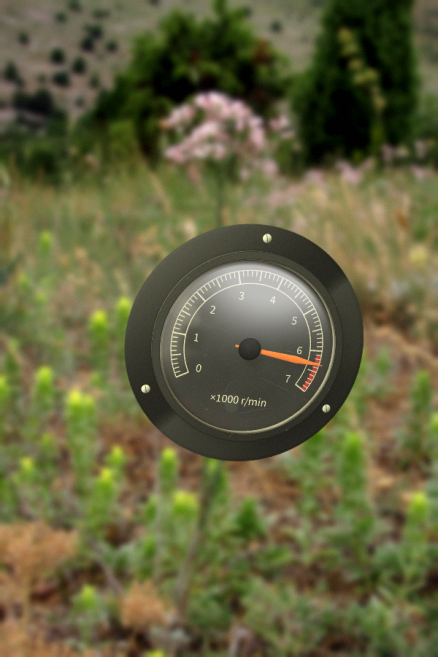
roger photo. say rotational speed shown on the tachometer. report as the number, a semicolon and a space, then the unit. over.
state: 6300; rpm
